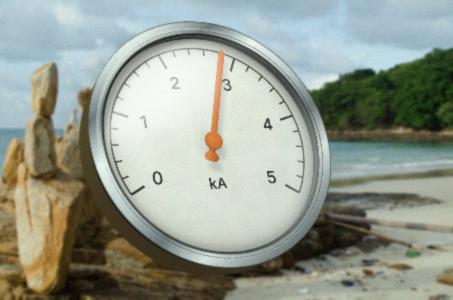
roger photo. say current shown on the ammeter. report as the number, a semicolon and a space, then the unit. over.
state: 2.8; kA
